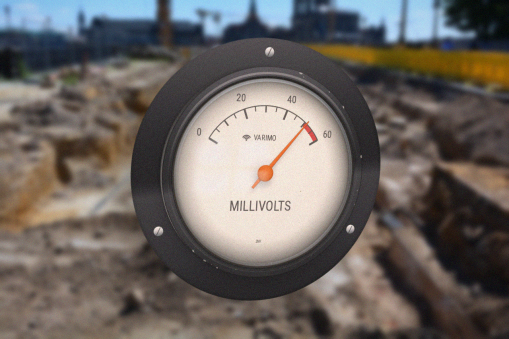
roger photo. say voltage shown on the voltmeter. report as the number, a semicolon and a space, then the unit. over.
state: 50; mV
